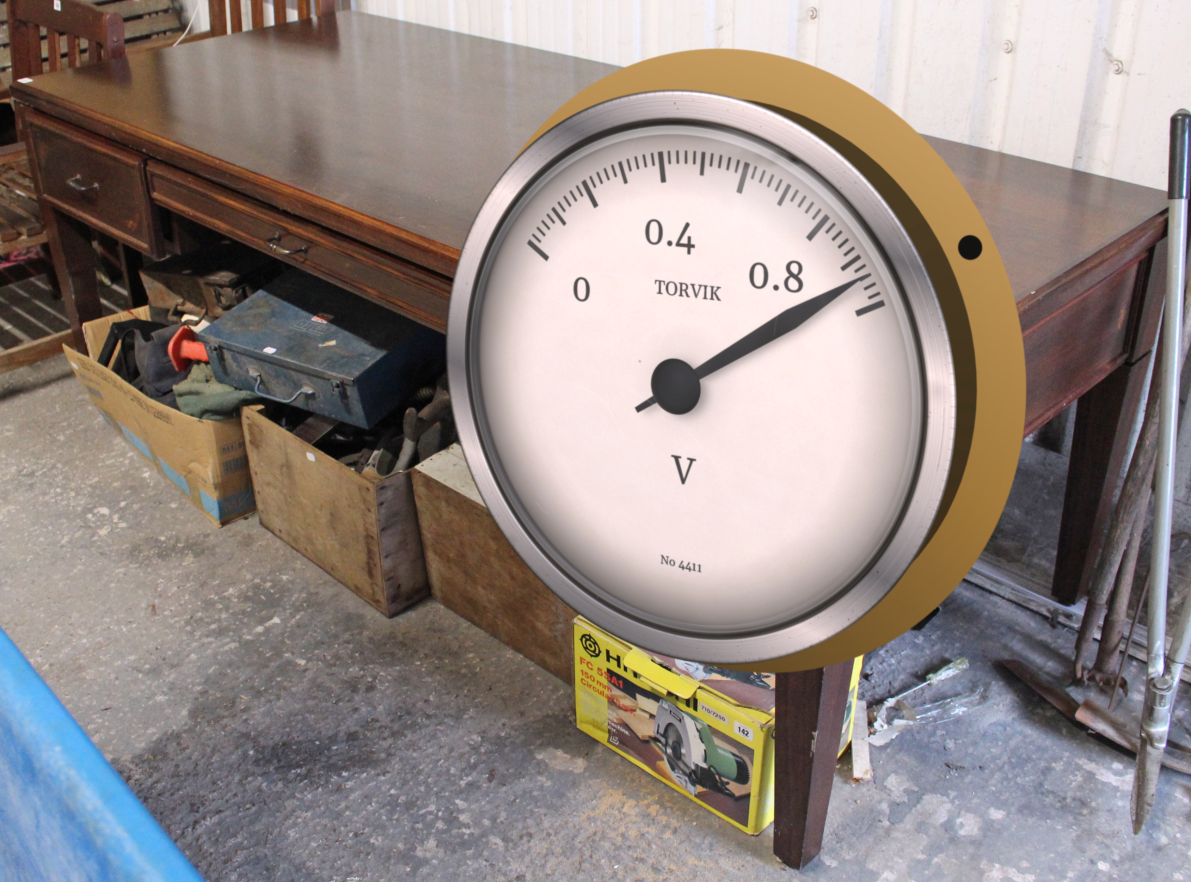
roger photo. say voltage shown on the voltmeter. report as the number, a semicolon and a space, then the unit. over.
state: 0.94; V
